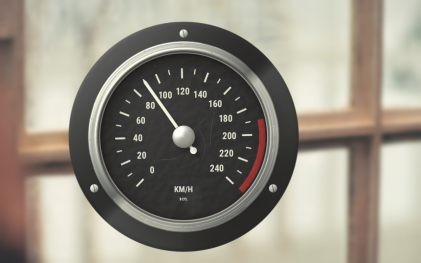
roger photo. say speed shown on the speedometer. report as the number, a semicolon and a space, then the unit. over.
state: 90; km/h
